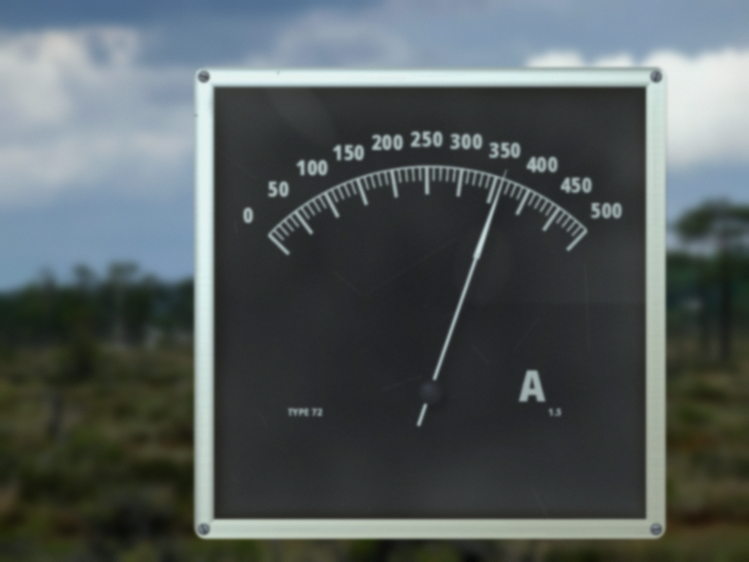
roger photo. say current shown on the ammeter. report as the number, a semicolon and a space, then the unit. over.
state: 360; A
